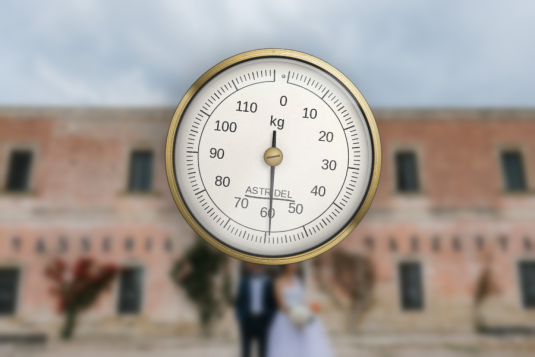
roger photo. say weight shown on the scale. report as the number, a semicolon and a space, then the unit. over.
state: 59; kg
